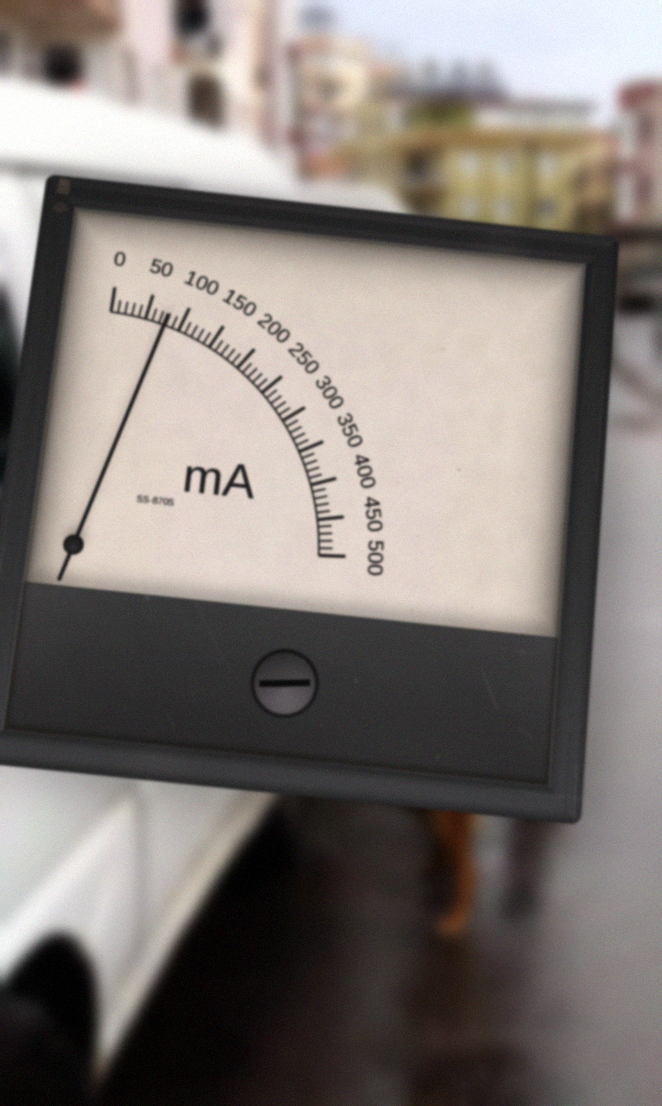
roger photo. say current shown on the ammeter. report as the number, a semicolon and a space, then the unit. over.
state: 80; mA
